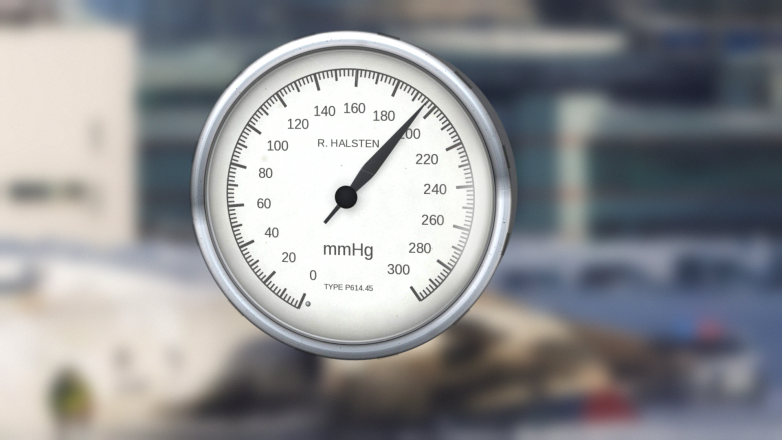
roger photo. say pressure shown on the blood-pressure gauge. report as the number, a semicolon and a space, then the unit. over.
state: 196; mmHg
